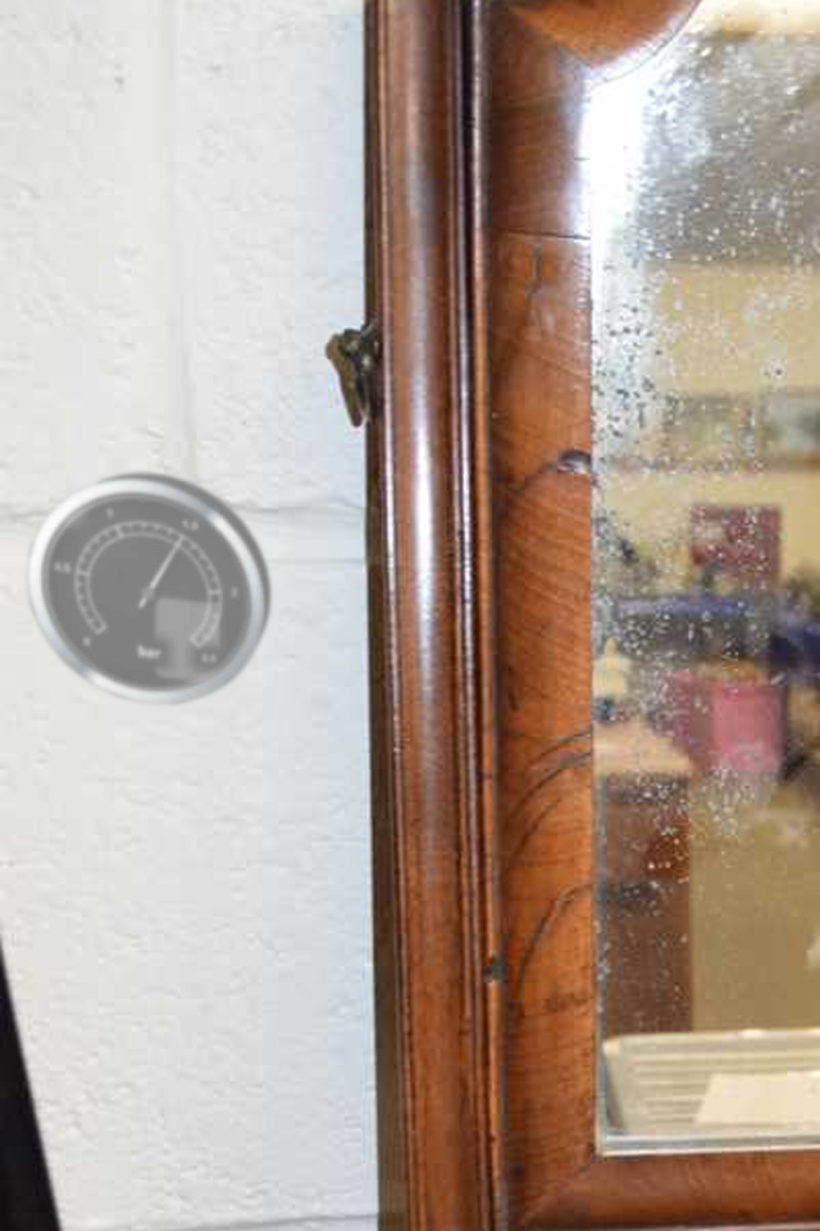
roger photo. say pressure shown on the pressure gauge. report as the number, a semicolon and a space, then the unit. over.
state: 1.5; bar
